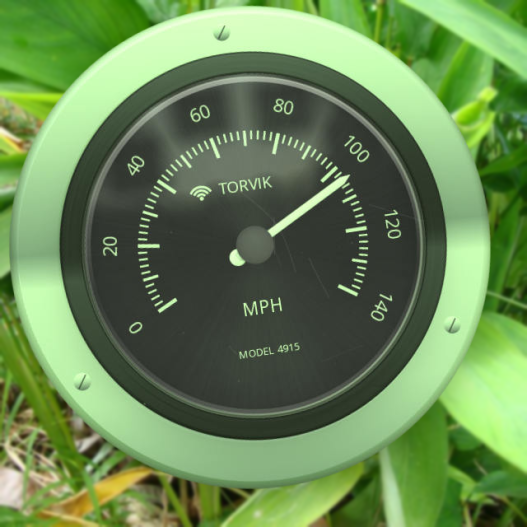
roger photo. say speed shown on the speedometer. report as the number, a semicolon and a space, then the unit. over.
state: 104; mph
